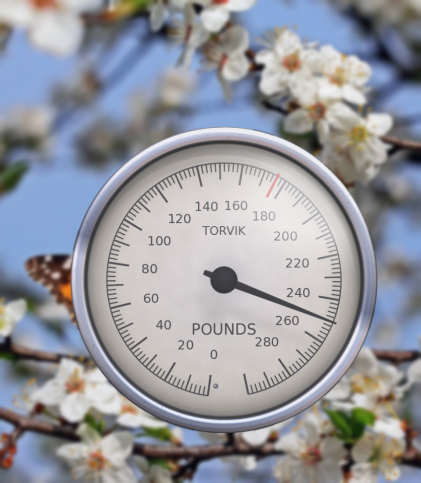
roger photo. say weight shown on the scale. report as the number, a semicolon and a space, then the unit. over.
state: 250; lb
